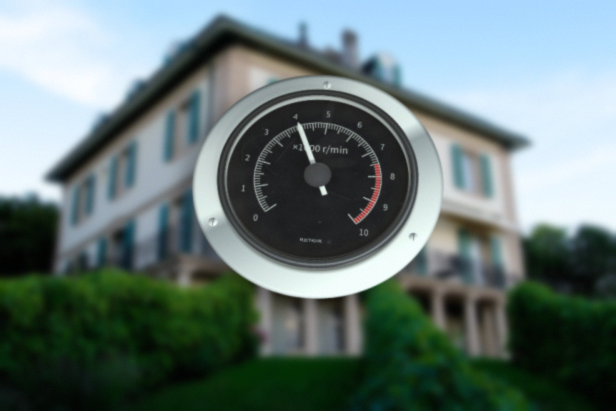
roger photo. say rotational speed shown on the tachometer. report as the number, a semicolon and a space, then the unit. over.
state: 4000; rpm
